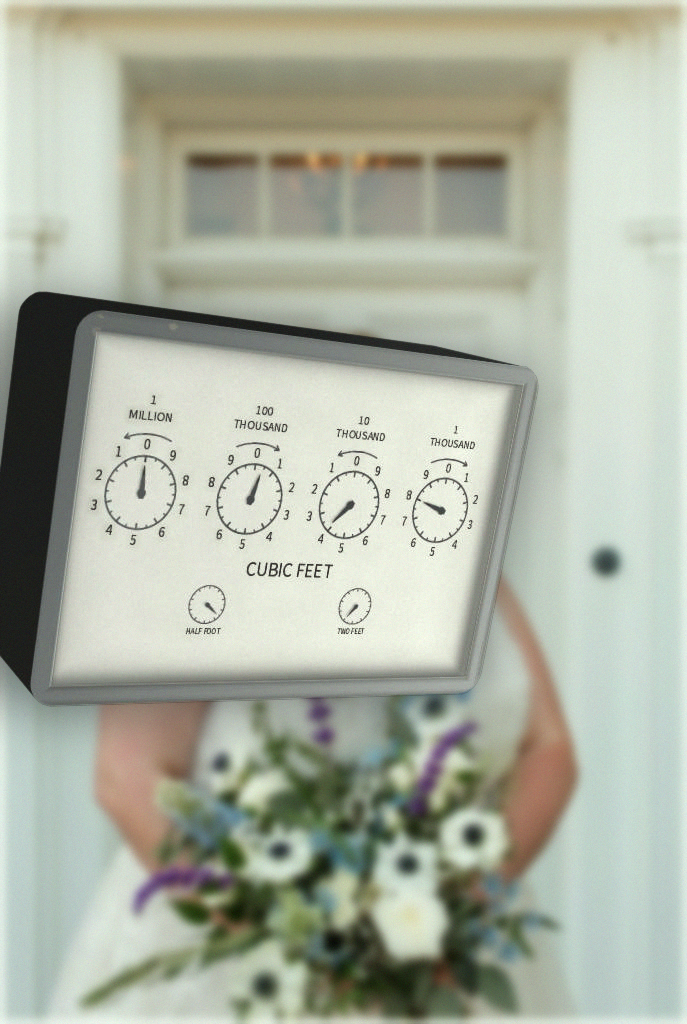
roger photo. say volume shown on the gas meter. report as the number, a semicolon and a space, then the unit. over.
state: 3800; ft³
